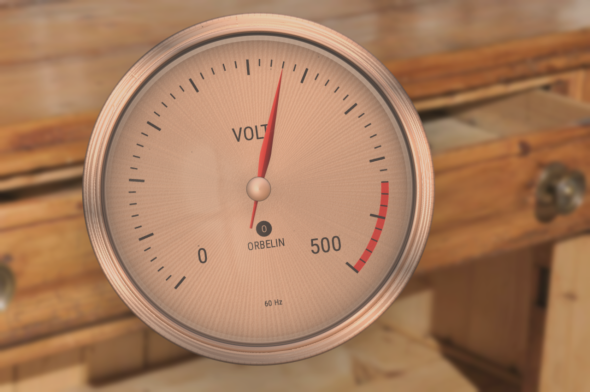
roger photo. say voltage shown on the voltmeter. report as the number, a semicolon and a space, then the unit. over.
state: 280; V
